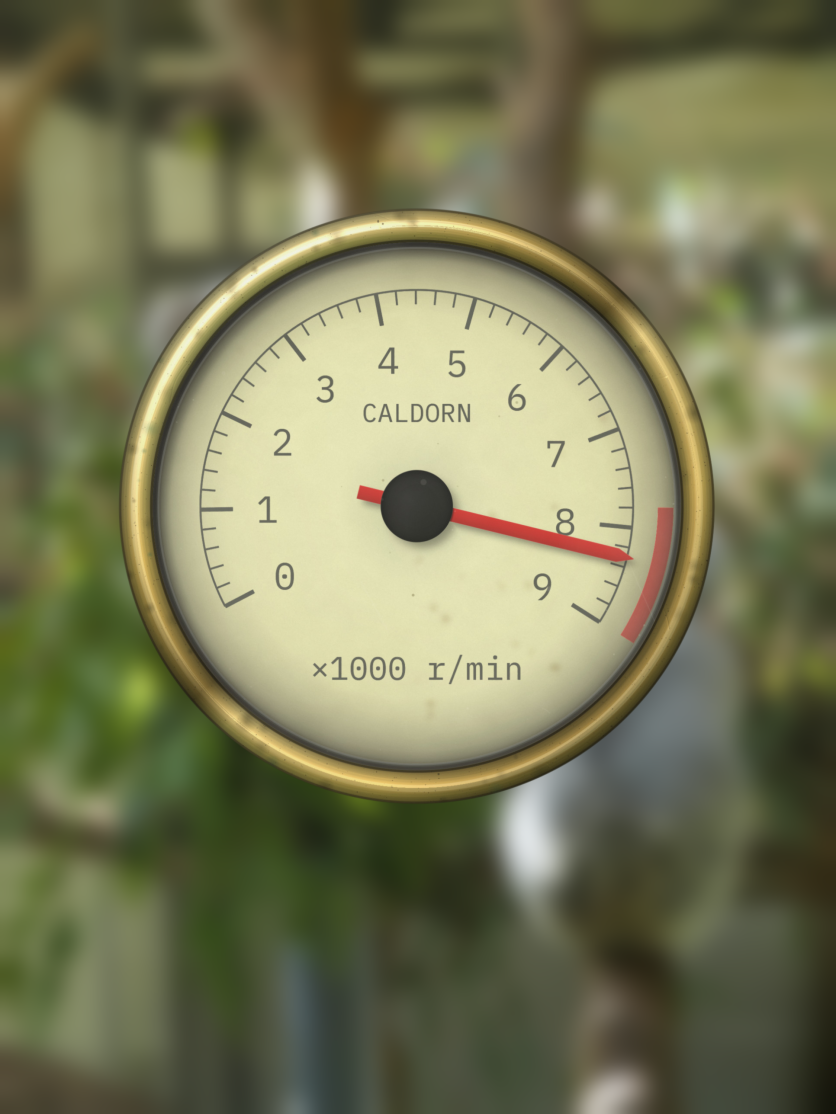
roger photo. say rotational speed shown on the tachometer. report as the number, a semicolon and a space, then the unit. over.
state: 8300; rpm
